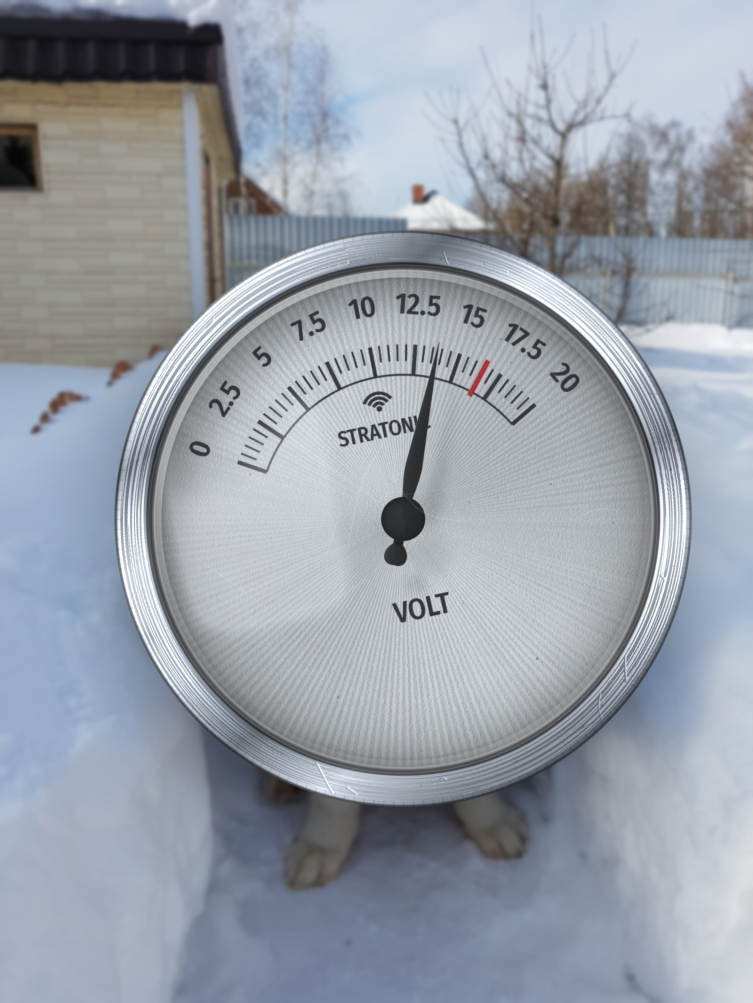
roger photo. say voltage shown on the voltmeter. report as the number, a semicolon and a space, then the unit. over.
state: 13.75; V
